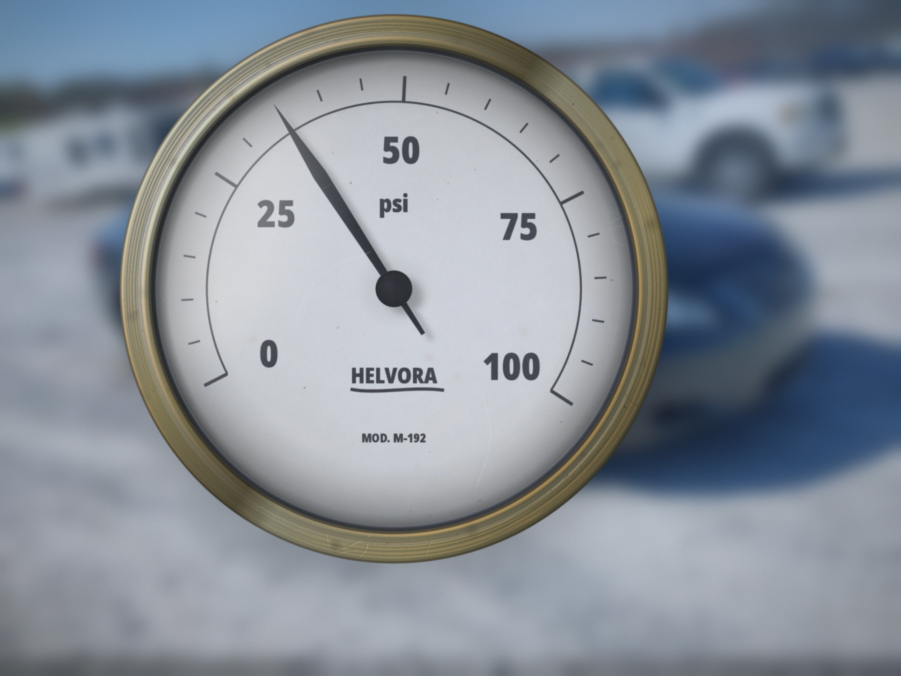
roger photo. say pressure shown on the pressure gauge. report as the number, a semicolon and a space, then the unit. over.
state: 35; psi
